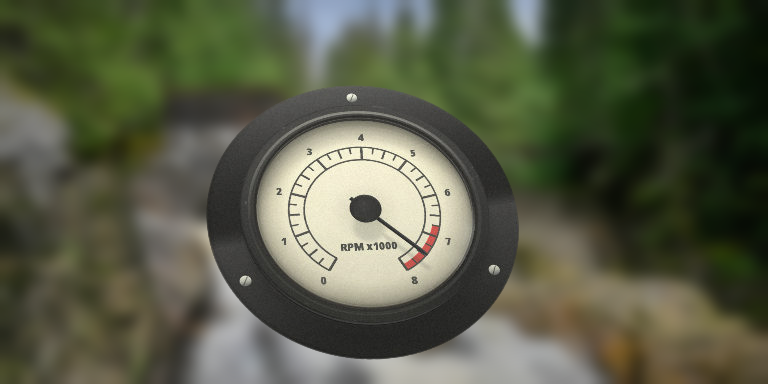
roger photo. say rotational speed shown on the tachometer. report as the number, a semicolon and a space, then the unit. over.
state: 7500; rpm
